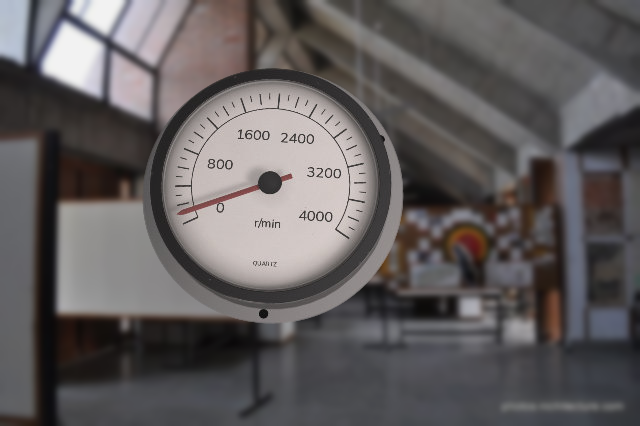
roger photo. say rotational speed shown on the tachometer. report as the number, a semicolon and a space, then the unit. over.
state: 100; rpm
